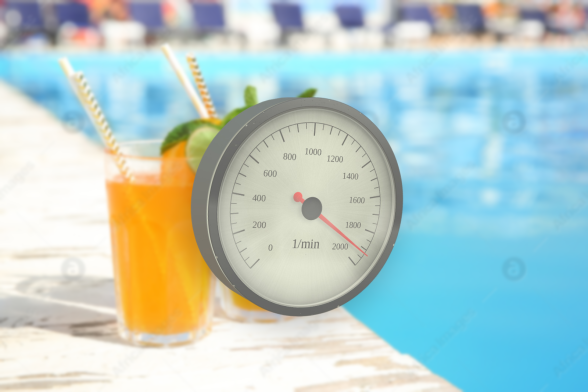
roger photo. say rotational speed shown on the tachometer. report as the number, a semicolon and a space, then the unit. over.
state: 1925; rpm
